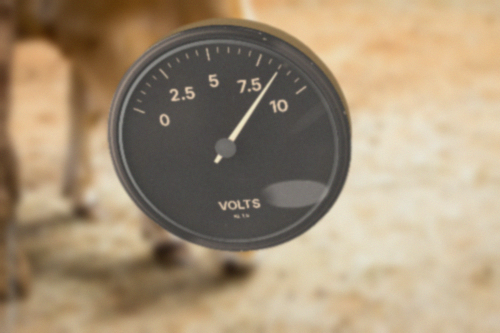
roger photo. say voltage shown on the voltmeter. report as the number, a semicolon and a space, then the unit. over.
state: 8.5; V
